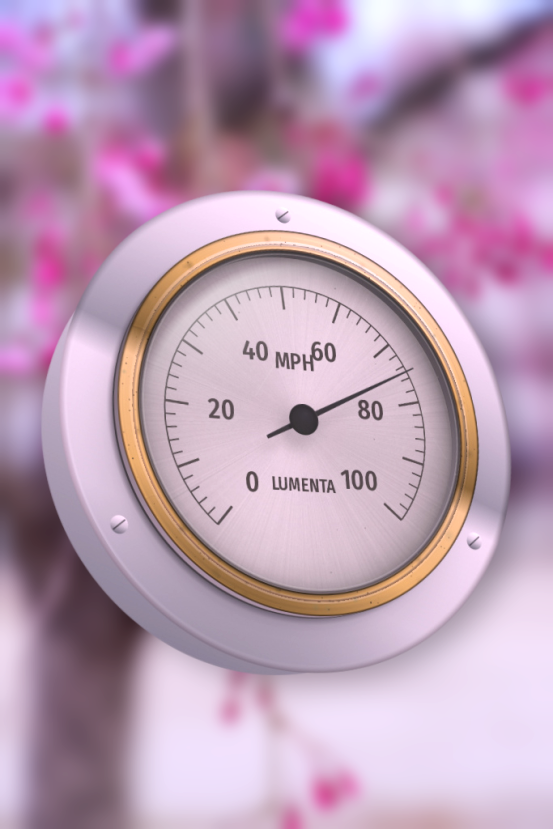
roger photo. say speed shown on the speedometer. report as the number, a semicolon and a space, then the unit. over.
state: 75; mph
